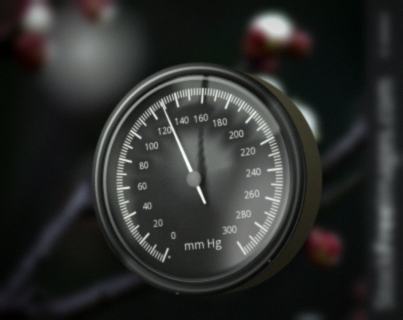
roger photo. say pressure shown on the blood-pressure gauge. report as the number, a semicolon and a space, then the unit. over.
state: 130; mmHg
